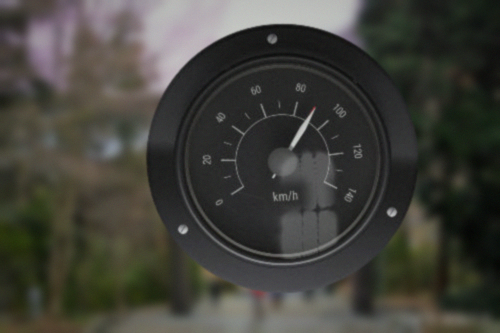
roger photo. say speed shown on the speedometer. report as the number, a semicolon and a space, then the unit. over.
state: 90; km/h
